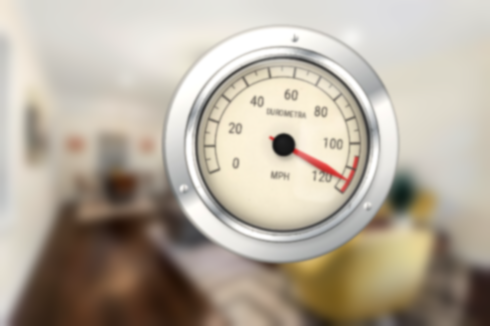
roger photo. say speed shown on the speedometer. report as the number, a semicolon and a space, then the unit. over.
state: 115; mph
